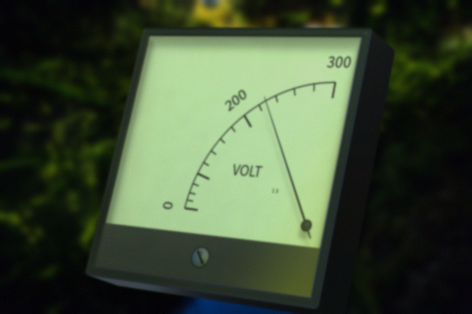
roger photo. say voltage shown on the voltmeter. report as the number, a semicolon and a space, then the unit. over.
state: 230; V
